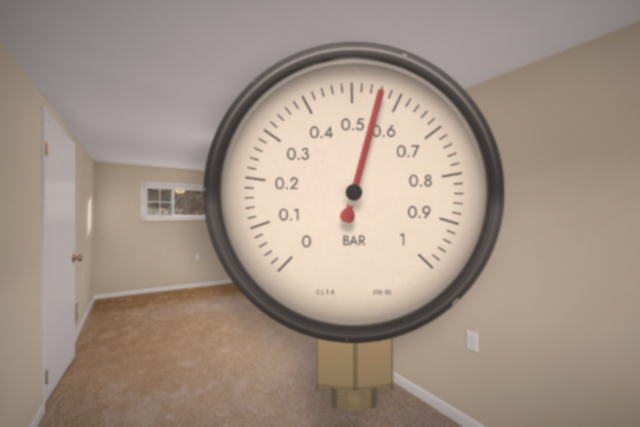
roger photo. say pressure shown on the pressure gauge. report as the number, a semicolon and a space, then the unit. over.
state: 0.56; bar
